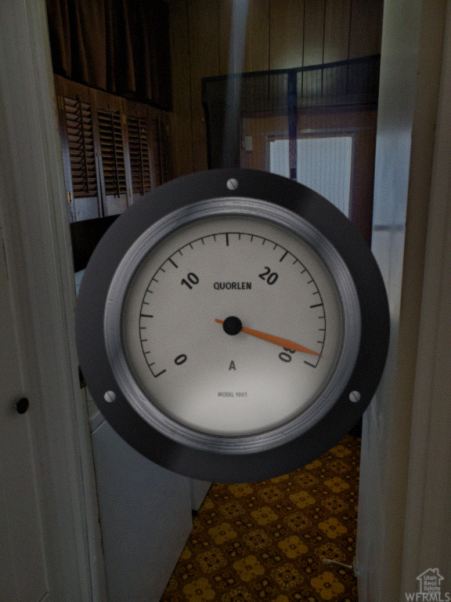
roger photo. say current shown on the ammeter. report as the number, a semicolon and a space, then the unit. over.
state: 29; A
